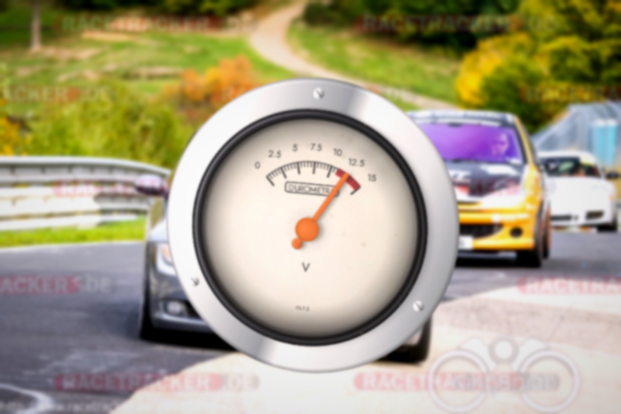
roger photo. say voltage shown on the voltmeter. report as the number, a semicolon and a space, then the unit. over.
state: 12.5; V
